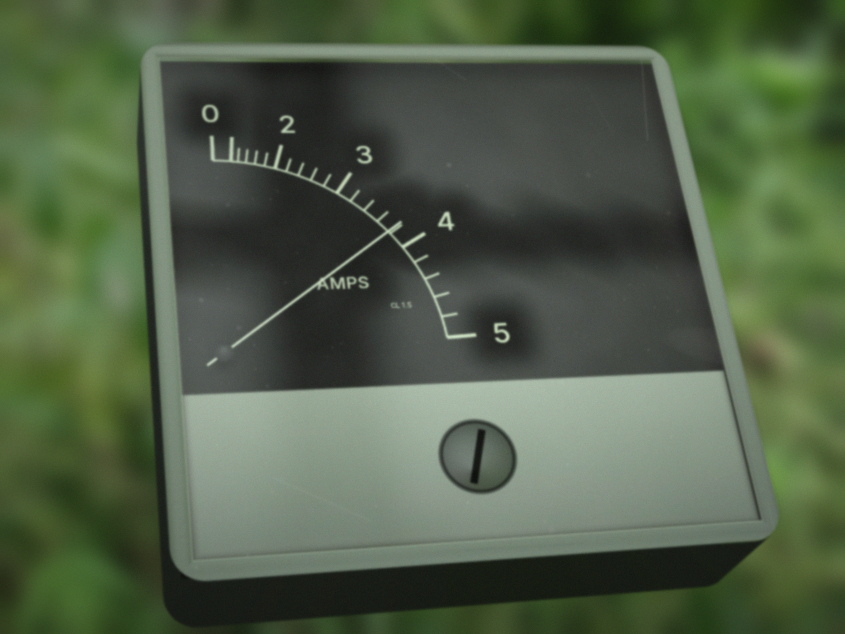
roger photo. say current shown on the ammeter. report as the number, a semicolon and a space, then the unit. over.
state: 3.8; A
